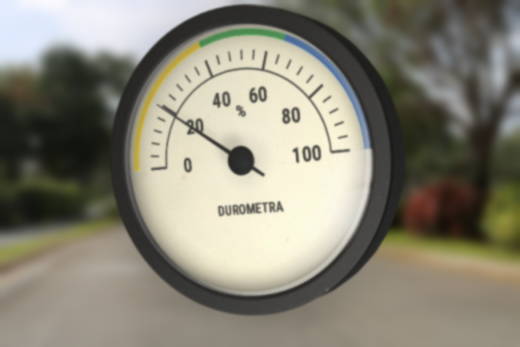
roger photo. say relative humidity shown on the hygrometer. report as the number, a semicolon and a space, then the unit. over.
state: 20; %
